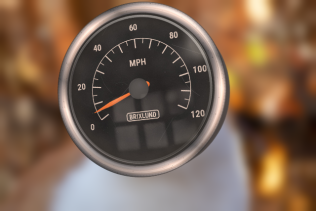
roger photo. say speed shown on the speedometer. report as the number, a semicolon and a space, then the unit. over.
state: 5; mph
